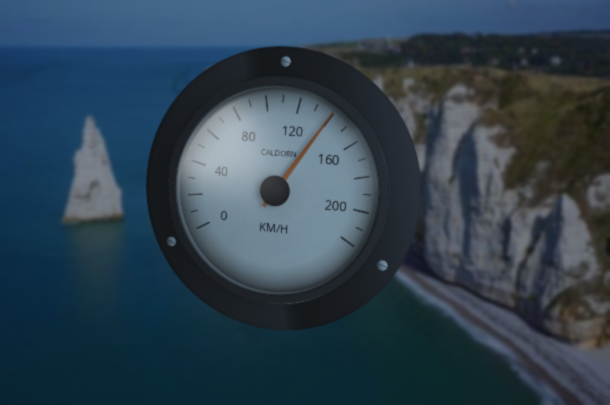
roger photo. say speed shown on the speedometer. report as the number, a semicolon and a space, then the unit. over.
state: 140; km/h
